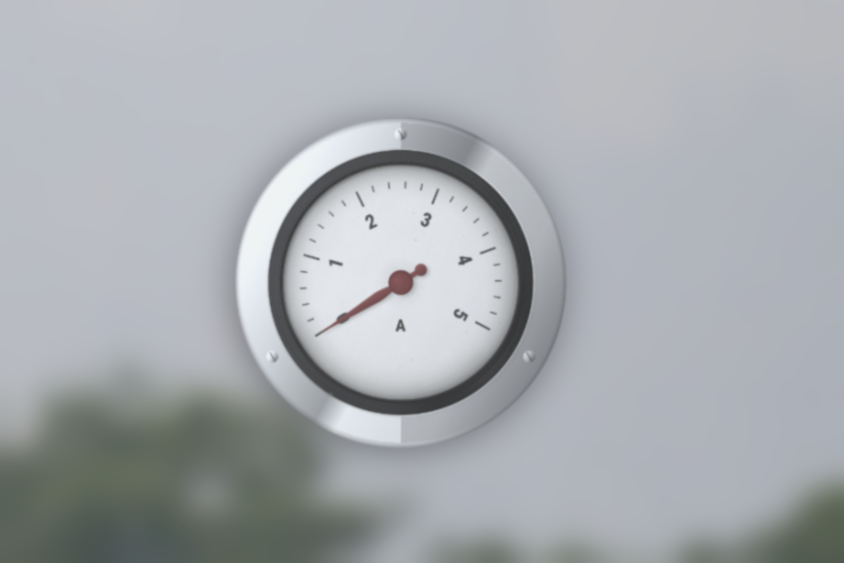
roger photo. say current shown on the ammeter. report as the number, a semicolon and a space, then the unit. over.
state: 0; A
